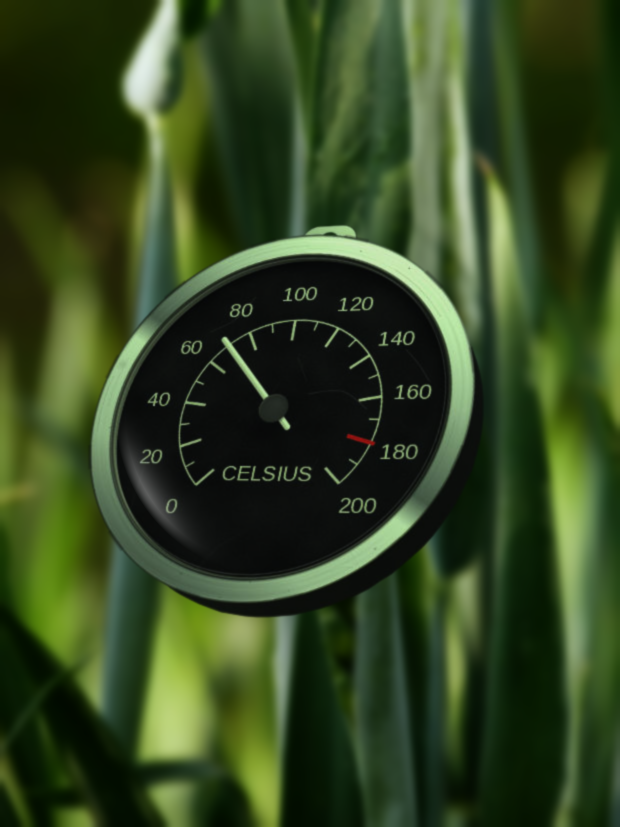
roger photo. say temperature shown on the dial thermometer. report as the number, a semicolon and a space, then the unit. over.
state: 70; °C
